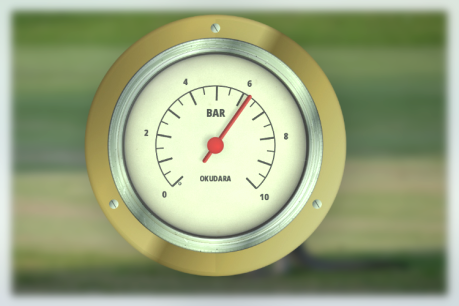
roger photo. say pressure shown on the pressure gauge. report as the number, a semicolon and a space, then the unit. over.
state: 6.25; bar
